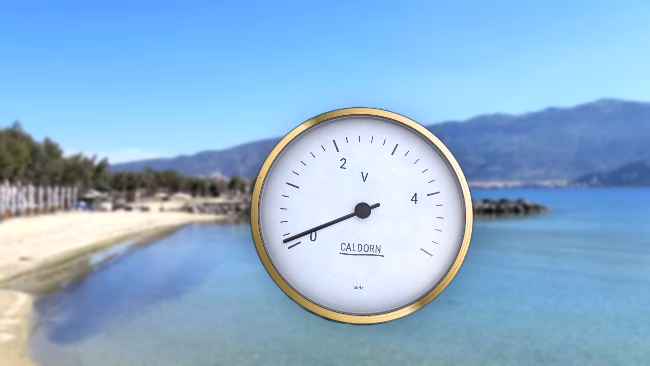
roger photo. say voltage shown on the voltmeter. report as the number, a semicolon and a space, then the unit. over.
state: 0.1; V
